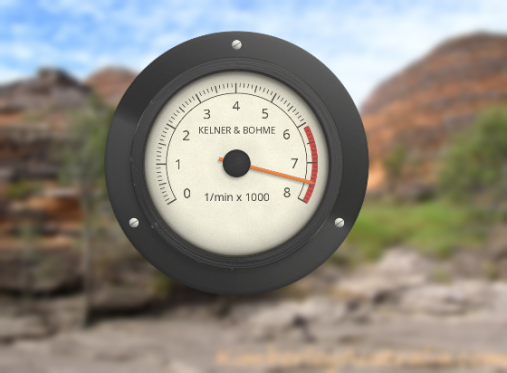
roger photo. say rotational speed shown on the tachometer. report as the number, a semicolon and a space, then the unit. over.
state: 7500; rpm
